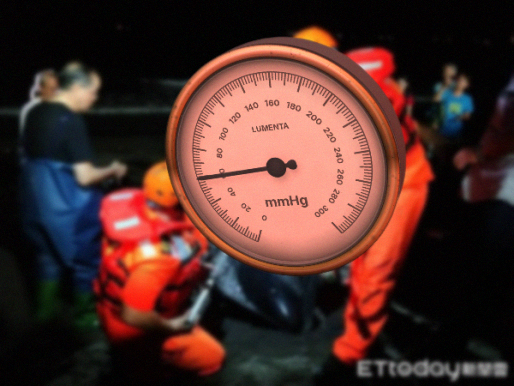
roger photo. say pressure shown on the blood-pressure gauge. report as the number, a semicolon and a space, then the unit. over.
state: 60; mmHg
